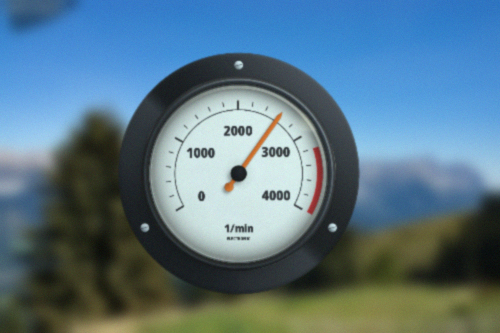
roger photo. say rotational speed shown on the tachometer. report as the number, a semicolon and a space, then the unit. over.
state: 2600; rpm
